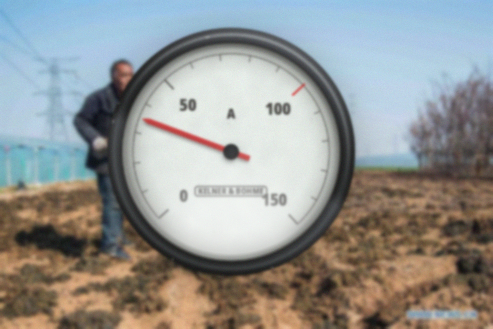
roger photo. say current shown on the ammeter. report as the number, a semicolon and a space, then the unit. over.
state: 35; A
